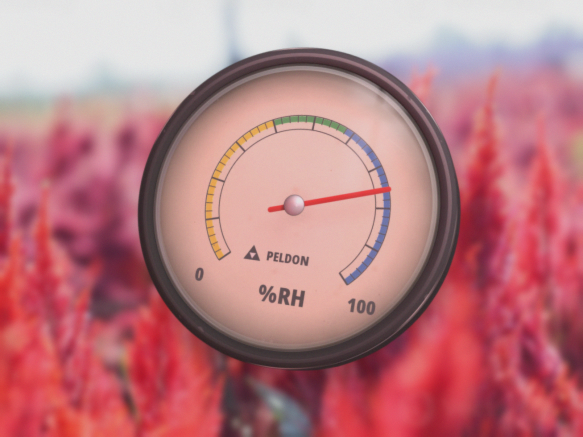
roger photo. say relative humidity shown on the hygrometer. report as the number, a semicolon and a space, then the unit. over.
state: 76; %
